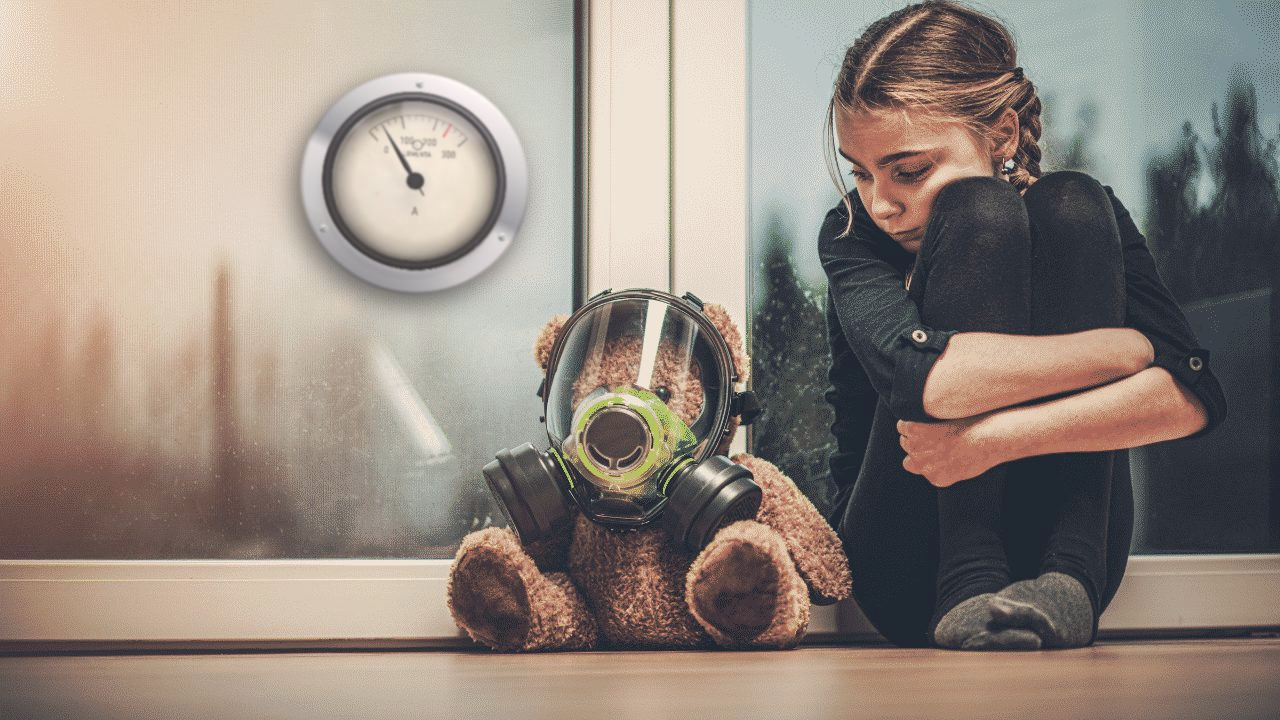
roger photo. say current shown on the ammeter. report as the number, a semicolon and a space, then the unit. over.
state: 40; A
